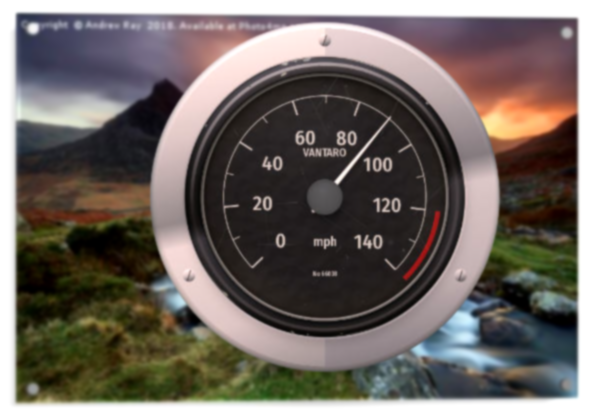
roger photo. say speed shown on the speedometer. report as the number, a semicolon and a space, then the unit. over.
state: 90; mph
